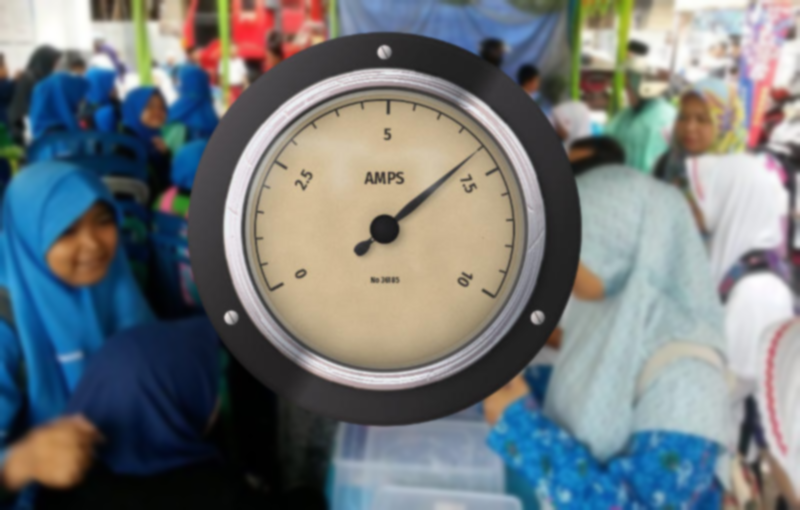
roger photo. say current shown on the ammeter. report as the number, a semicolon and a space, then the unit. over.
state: 7; A
